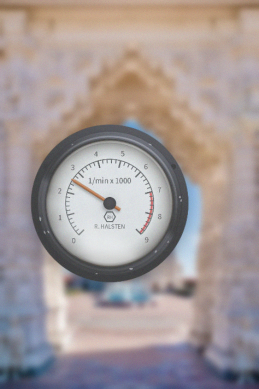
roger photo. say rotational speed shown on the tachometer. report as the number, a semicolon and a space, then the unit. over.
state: 2600; rpm
